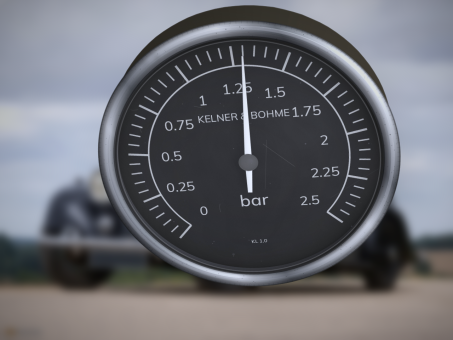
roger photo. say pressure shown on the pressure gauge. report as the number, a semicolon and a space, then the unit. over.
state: 1.3; bar
